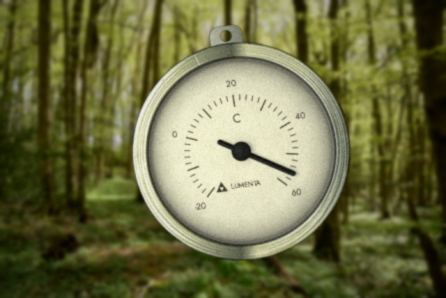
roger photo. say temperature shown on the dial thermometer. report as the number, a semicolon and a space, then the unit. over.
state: 56; °C
